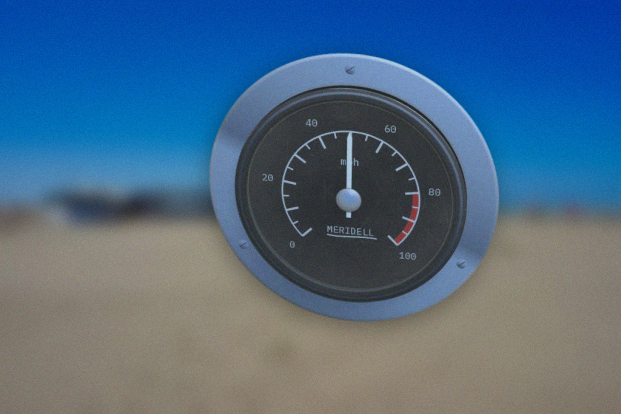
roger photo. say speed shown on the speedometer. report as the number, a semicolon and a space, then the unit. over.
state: 50; mph
